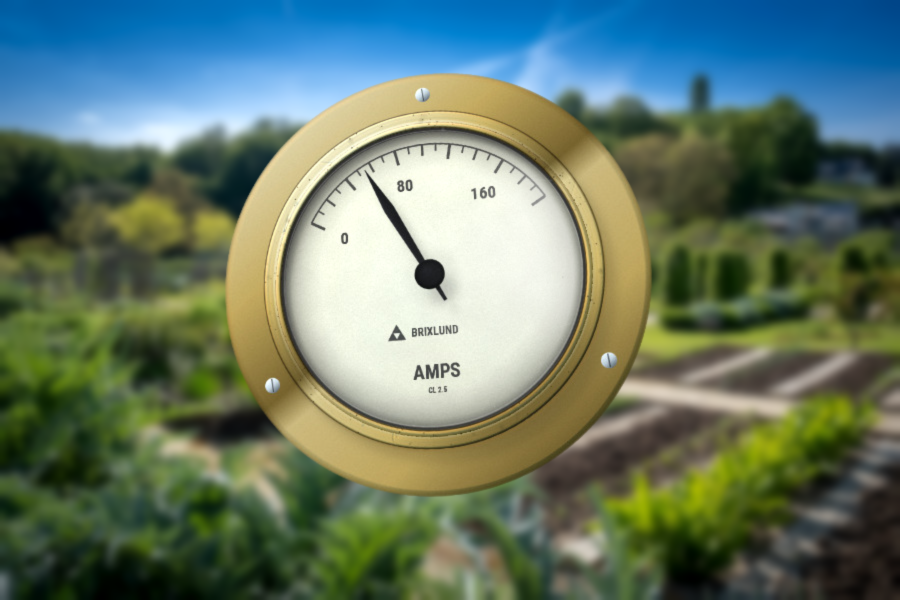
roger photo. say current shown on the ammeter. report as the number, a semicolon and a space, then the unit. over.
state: 55; A
